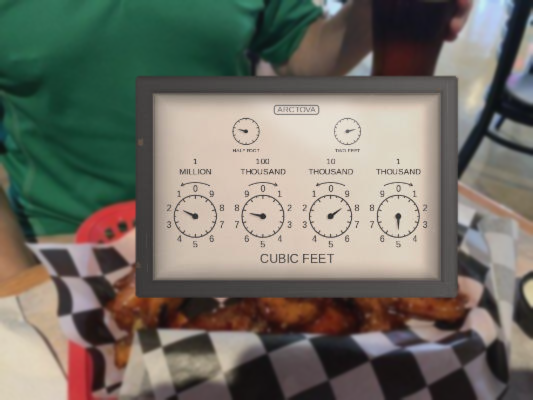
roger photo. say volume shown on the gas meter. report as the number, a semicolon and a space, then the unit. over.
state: 178500; ft³
